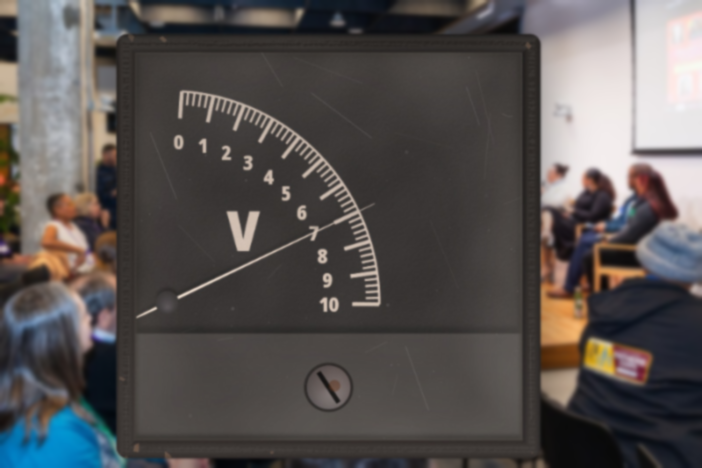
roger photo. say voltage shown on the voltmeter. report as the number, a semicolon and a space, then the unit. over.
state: 7; V
